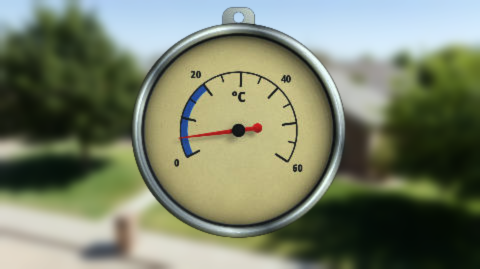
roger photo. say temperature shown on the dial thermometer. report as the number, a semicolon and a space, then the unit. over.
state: 5; °C
